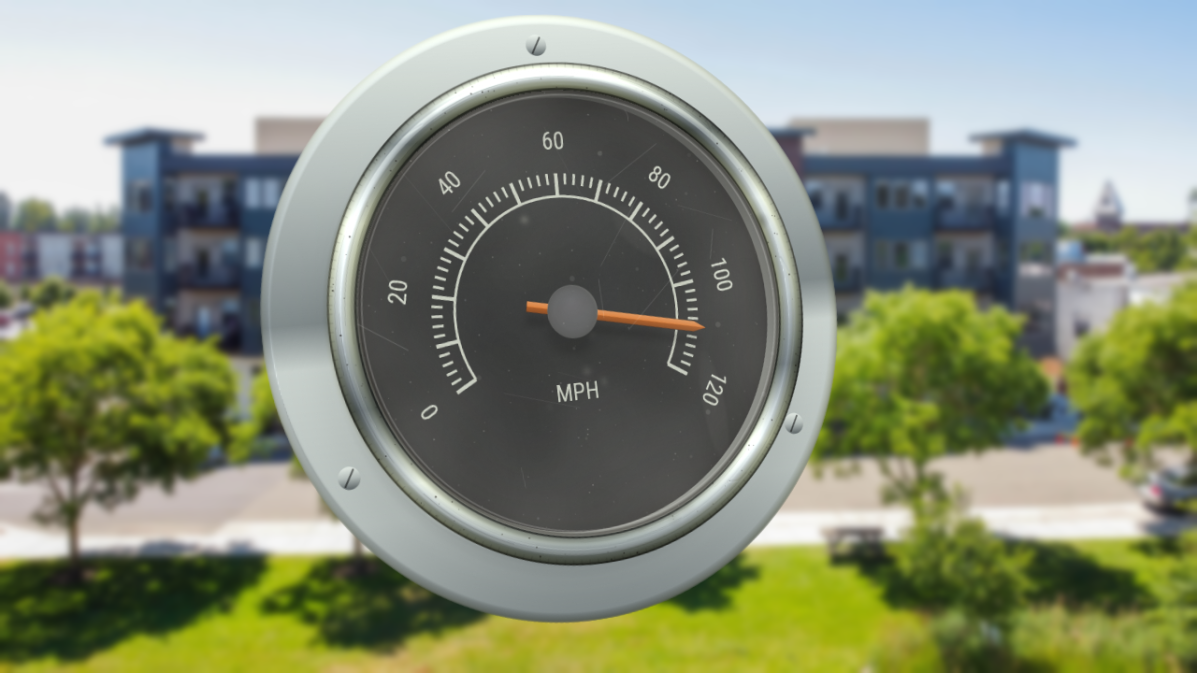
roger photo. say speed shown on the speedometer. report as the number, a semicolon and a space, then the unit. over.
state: 110; mph
